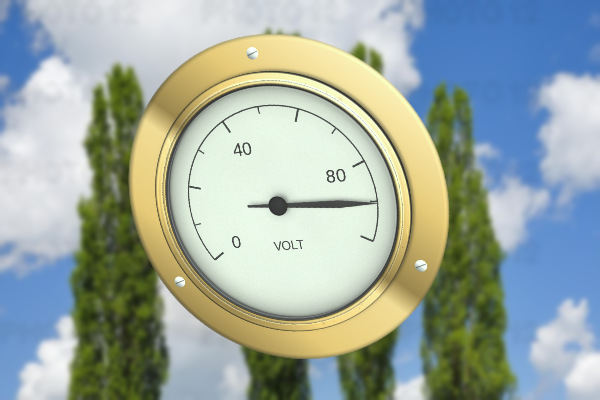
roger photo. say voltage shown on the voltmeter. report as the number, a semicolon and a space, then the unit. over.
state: 90; V
